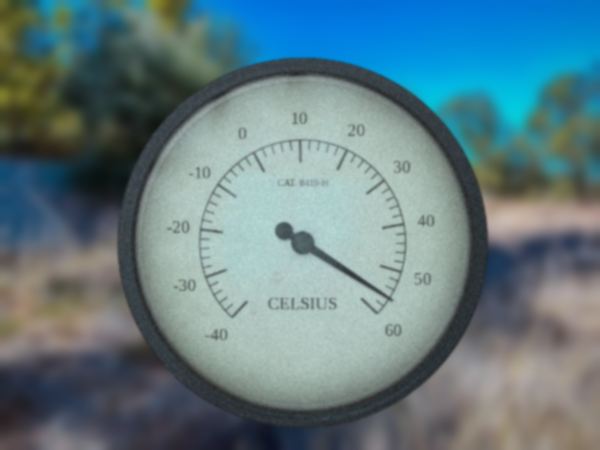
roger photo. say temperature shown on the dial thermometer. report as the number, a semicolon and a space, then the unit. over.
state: 56; °C
